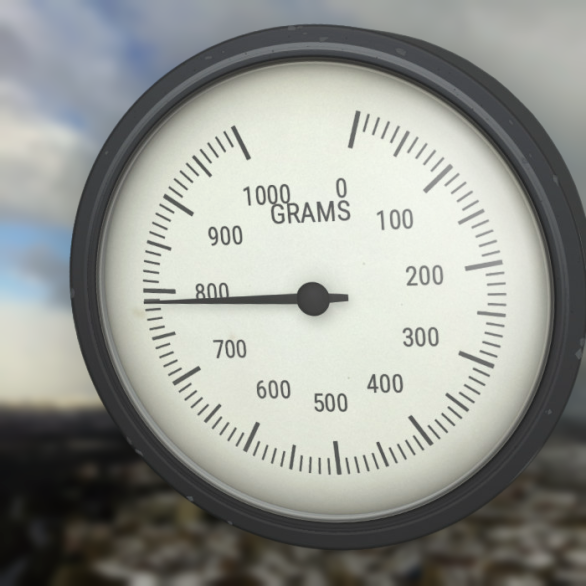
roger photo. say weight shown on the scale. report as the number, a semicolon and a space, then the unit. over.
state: 790; g
